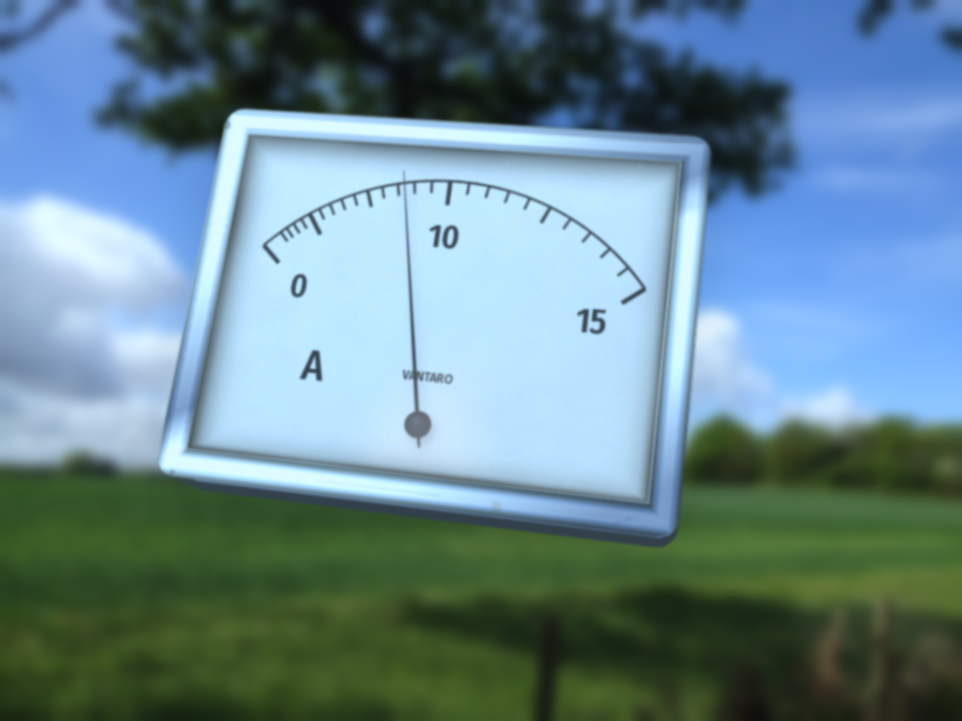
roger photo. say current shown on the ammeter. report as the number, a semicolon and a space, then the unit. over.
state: 8.75; A
